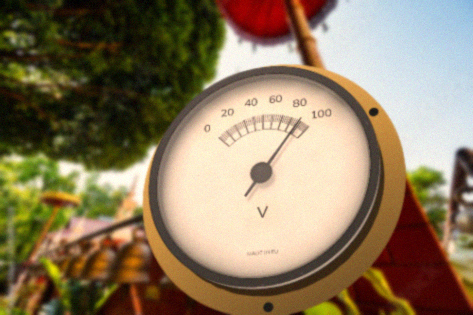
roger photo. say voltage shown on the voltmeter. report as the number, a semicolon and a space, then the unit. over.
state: 90; V
